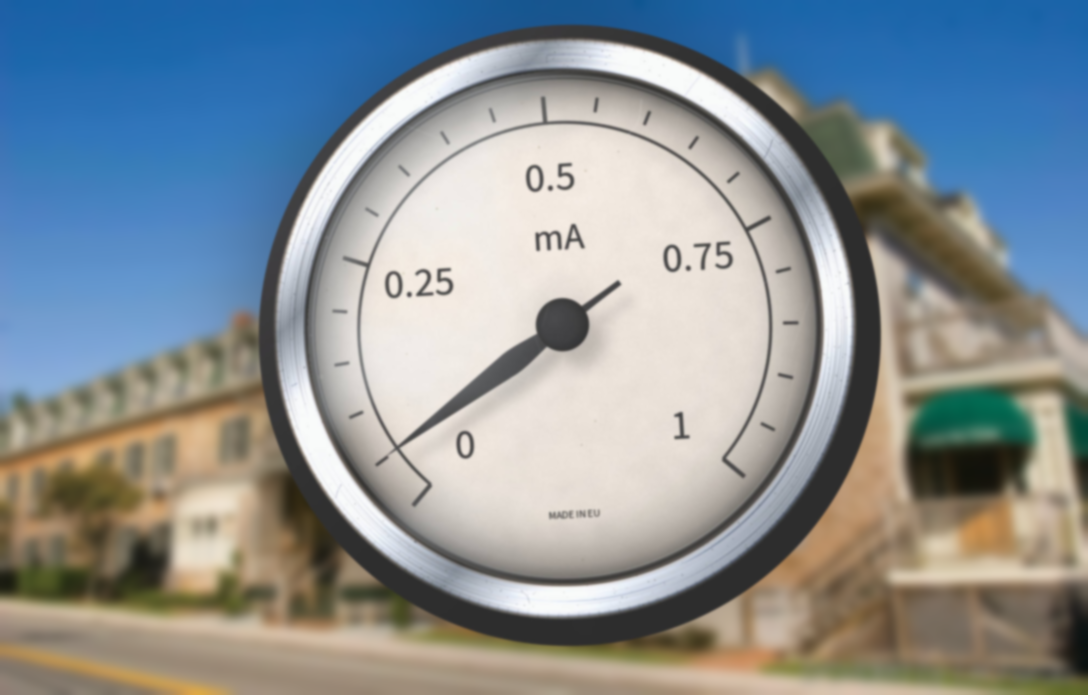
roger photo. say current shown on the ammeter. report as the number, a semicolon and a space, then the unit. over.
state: 0.05; mA
